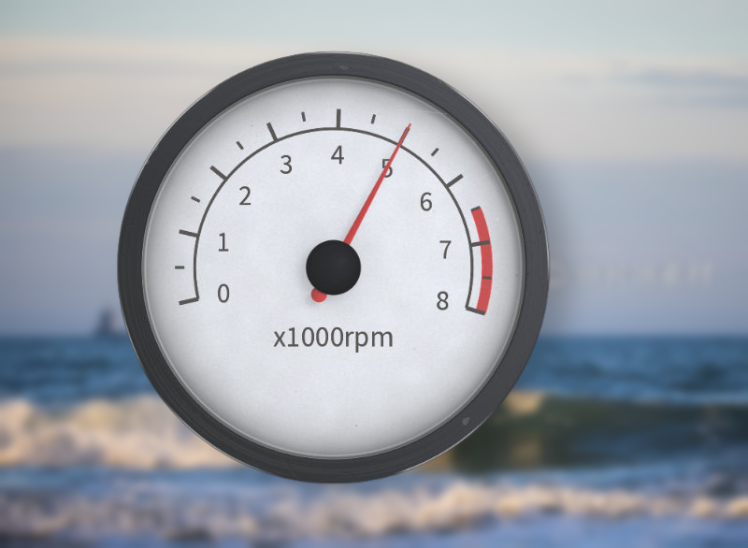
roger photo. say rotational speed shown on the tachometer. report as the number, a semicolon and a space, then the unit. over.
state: 5000; rpm
